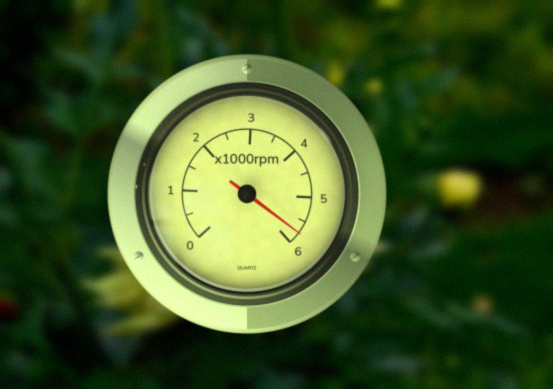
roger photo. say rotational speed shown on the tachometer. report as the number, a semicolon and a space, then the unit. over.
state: 5750; rpm
